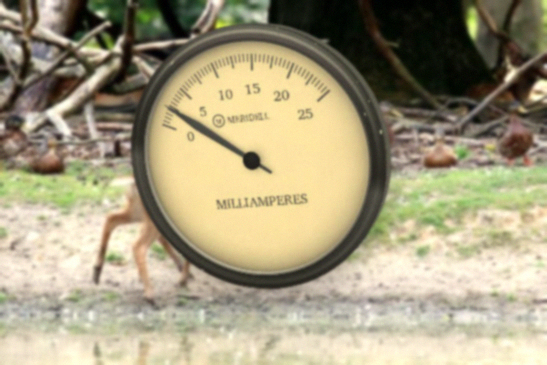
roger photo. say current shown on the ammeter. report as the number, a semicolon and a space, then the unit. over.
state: 2.5; mA
